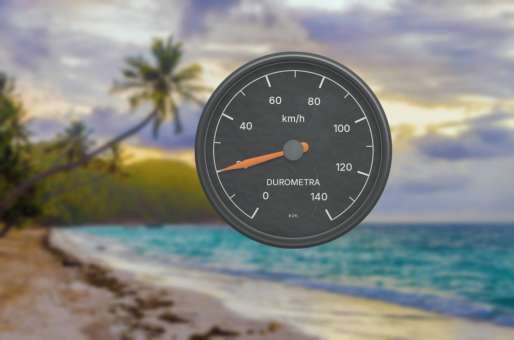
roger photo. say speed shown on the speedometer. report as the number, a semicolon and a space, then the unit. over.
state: 20; km/h
